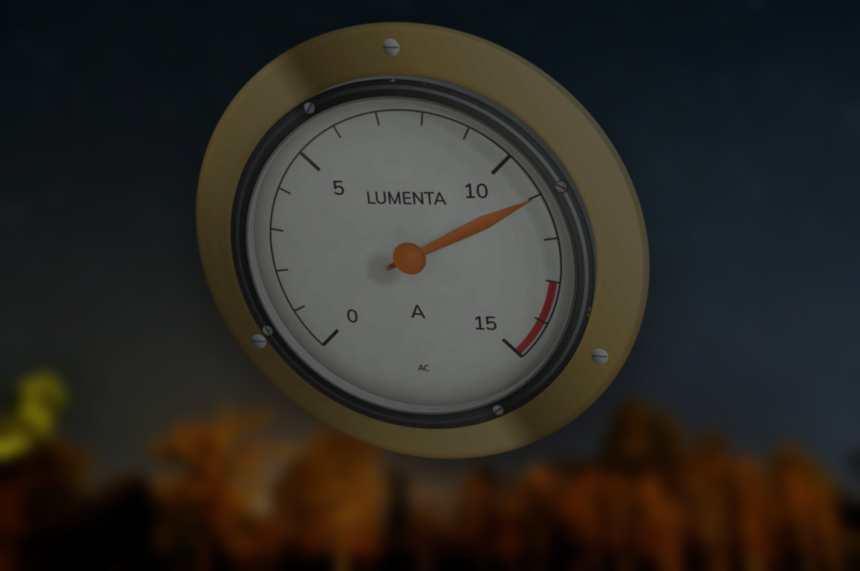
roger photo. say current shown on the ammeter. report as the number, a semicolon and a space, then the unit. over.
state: 11; A
